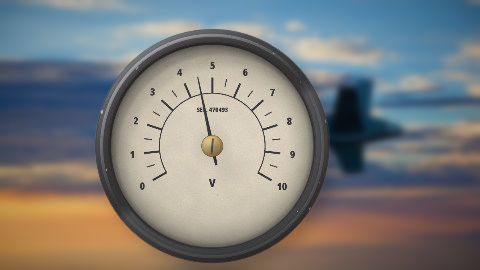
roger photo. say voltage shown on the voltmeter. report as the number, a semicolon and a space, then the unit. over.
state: 4.5; V
